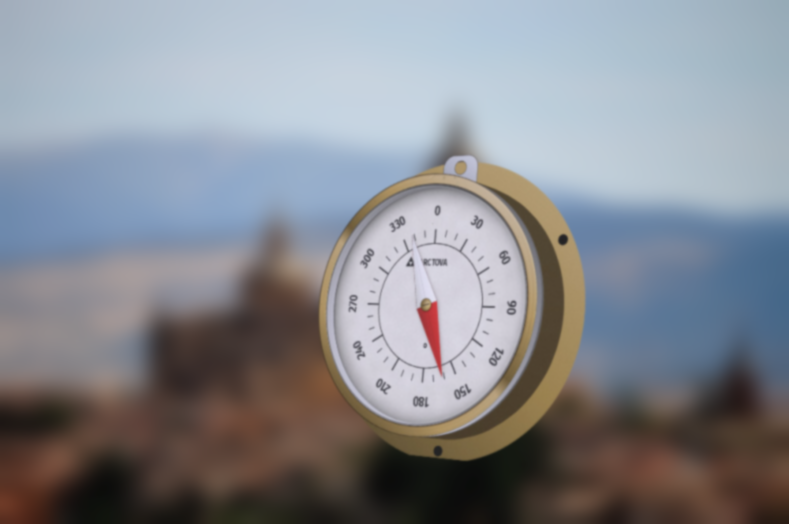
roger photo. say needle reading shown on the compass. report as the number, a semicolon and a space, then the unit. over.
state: 160; °
